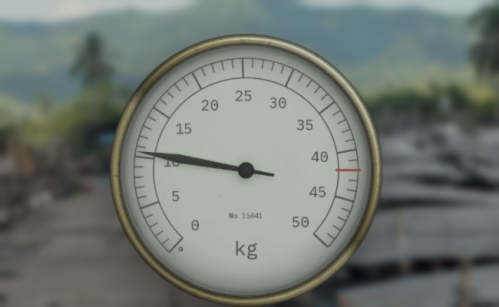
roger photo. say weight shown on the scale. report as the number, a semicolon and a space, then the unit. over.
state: 10.5; kg
